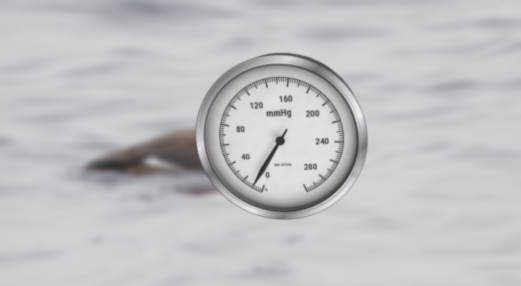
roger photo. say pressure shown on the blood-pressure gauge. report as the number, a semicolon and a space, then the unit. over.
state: 10; mmHg
